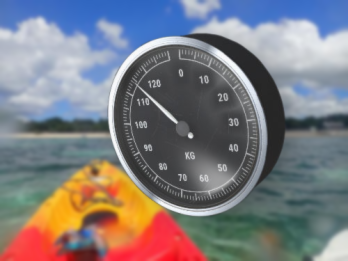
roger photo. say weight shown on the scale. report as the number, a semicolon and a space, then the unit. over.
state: 115; kg
